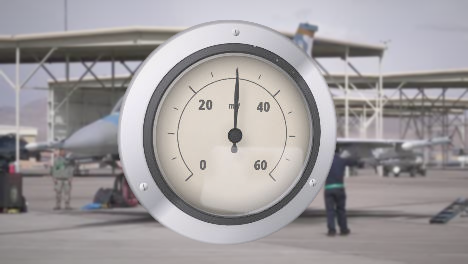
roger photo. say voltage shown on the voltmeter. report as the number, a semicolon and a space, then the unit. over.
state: 30; mV
